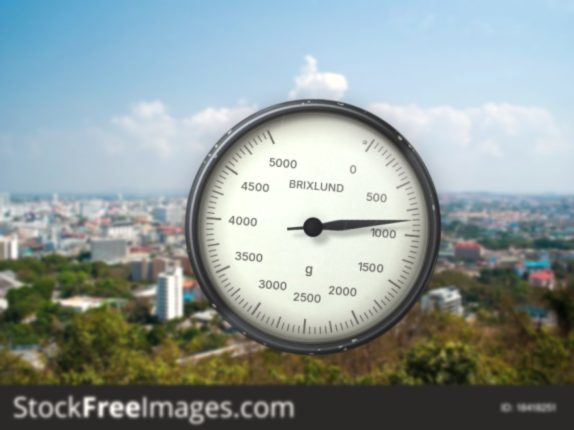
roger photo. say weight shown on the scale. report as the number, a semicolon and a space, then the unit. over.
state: 850; g
